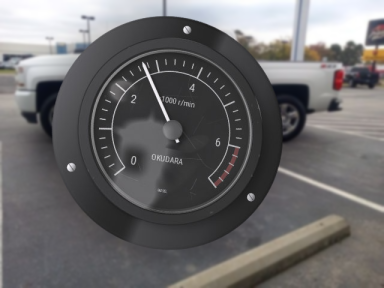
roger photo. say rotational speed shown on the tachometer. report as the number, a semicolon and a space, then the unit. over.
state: 2700; rpm
